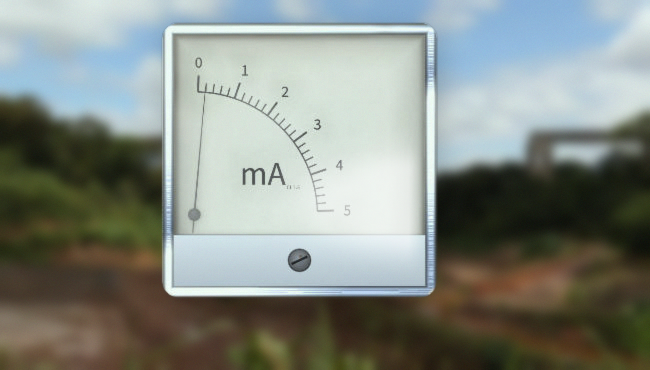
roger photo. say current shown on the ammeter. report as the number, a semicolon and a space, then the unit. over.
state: 0.2; mA
